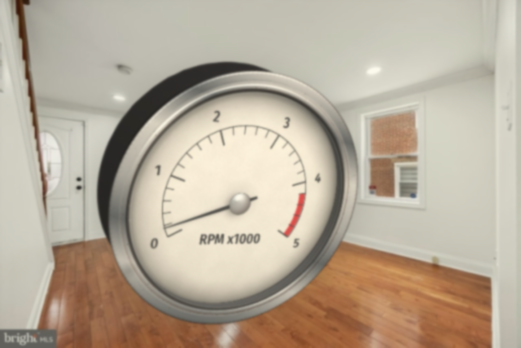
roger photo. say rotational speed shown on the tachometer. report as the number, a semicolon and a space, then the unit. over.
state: 200; rpm
